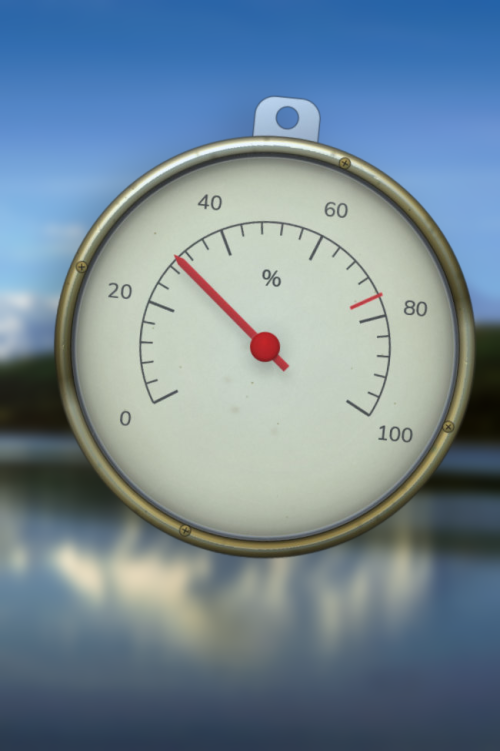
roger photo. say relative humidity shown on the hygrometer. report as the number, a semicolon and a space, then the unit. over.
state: 30; %
